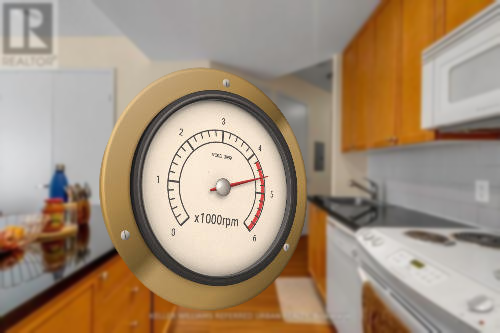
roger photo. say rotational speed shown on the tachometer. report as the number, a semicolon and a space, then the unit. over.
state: 4600; rpm
